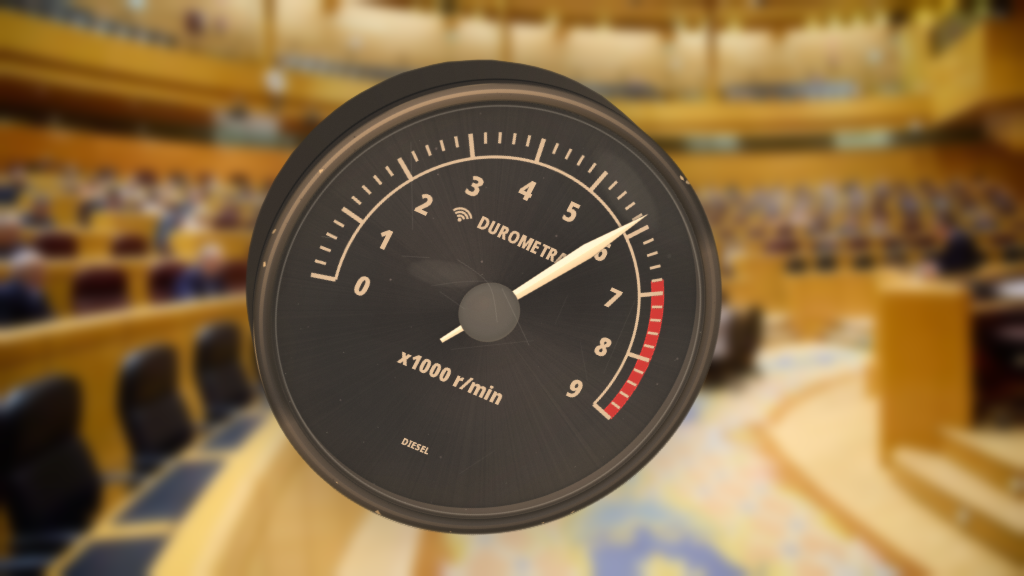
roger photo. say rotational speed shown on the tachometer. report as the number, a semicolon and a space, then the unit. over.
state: 5800; rpm
